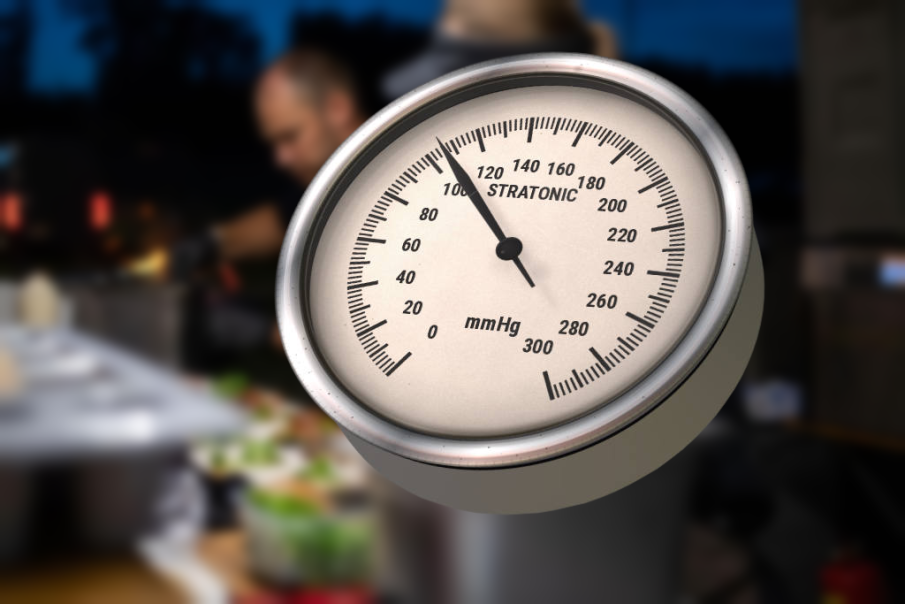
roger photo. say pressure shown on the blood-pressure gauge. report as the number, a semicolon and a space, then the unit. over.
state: 106; mmHg
